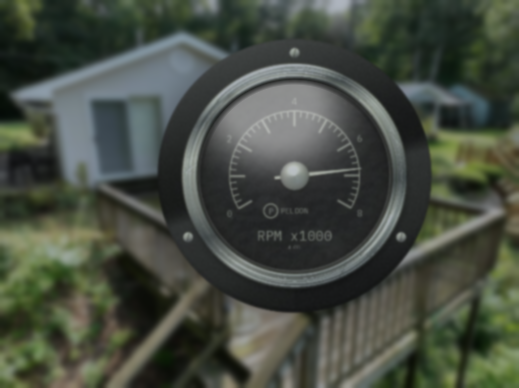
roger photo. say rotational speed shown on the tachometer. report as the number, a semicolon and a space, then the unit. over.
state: 6800; rpm
